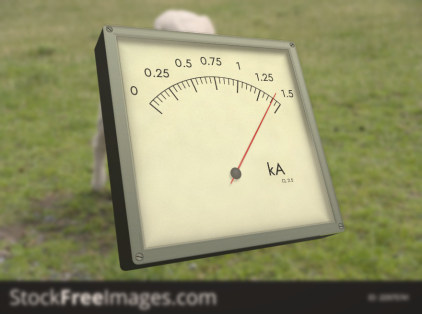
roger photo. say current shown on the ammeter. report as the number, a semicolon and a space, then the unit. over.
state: 1.4; kA
